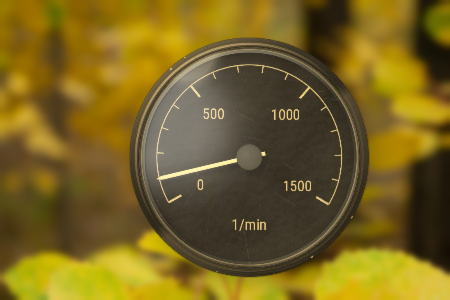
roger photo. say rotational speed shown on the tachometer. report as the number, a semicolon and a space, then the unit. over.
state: 100; rpm
